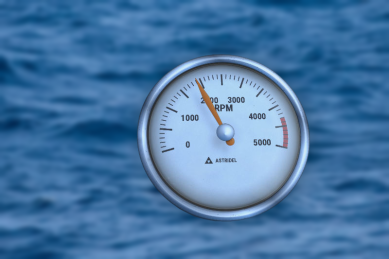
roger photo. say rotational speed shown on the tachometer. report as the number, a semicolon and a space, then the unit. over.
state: 1900; rpm
